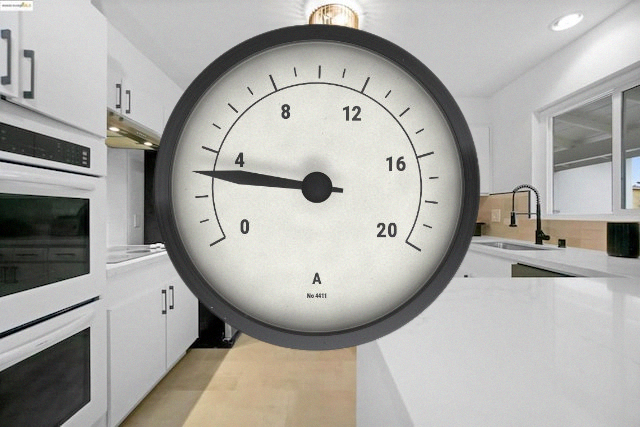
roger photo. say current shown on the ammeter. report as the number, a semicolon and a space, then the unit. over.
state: 3; A
